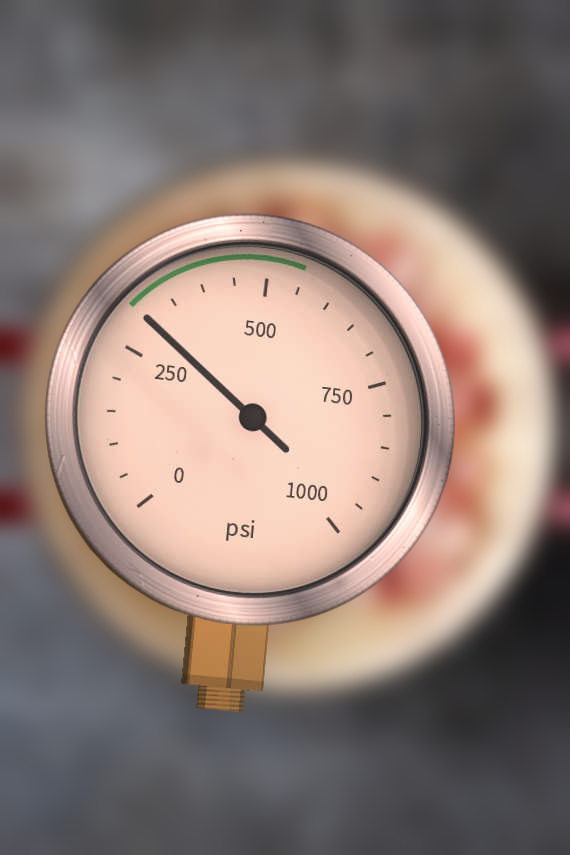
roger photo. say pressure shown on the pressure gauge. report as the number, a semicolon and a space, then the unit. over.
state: 300; psi
